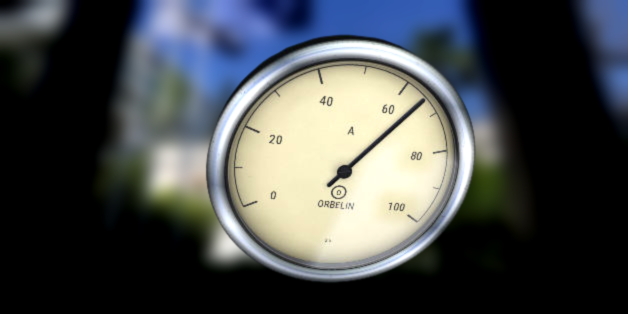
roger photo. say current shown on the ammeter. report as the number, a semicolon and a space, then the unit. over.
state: 65; A
